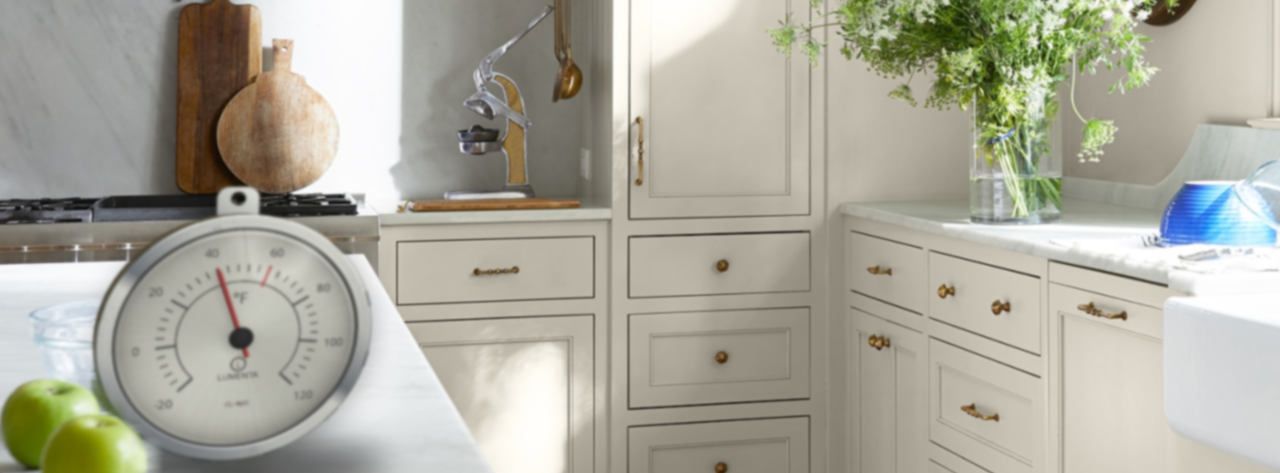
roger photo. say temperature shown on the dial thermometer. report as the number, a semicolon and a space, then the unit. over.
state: 40; °F
